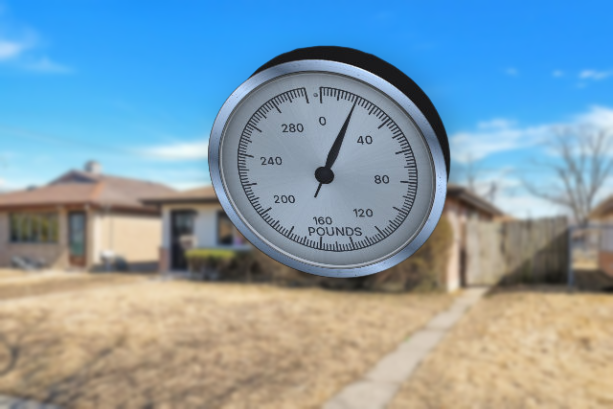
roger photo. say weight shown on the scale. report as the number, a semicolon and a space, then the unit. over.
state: 20; lb
